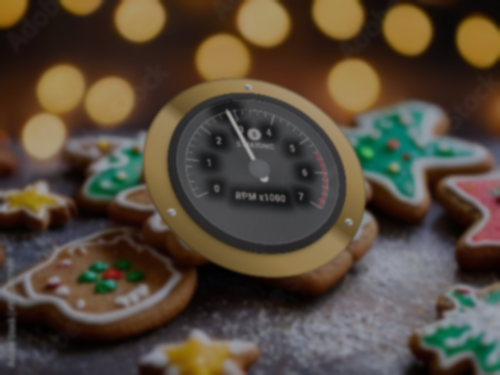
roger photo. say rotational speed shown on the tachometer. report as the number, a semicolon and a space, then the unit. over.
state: 2800; rpm
